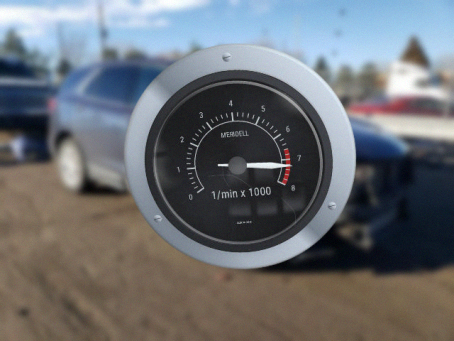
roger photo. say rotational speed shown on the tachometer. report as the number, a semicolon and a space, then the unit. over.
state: 7200; rpm
